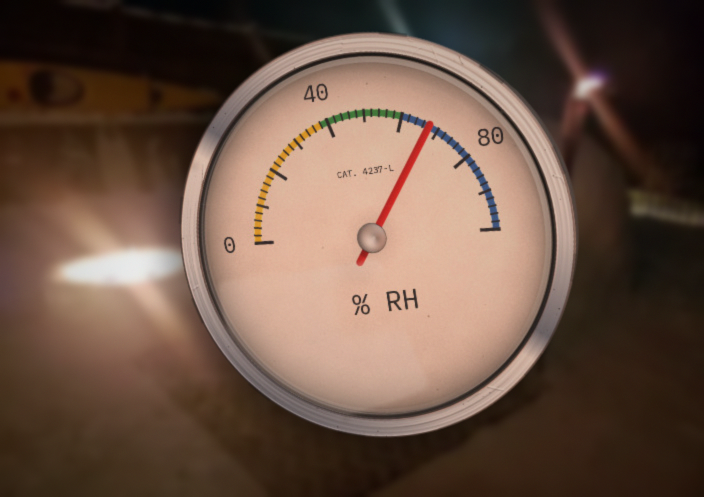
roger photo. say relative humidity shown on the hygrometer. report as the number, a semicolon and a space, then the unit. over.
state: 68; %
